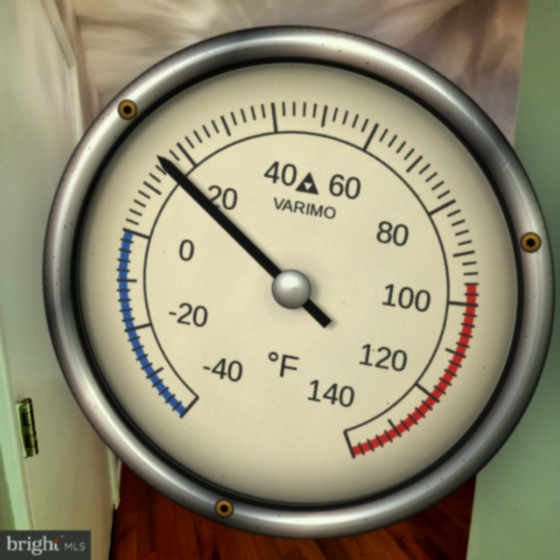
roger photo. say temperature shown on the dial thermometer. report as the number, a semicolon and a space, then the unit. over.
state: 16; °F
